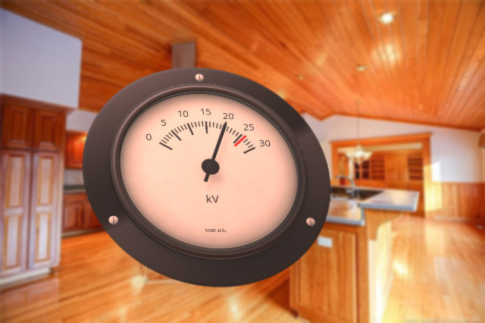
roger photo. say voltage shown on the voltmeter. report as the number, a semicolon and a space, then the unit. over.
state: 20; kV
